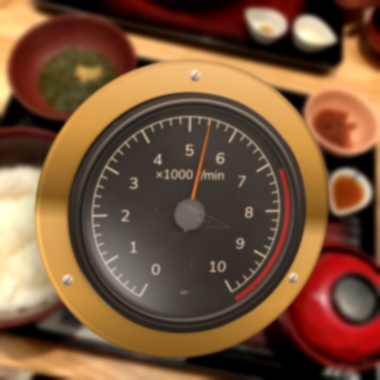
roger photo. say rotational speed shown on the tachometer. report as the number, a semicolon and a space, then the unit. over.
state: 5400; rpm
